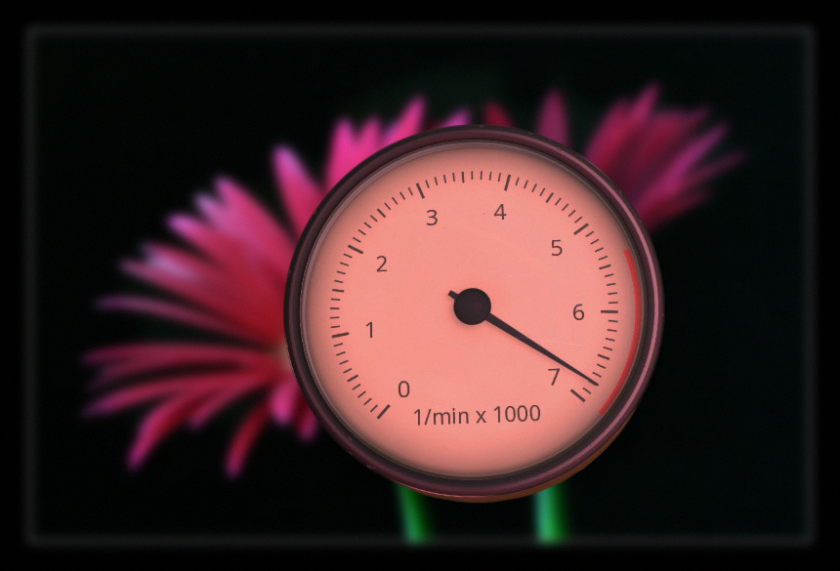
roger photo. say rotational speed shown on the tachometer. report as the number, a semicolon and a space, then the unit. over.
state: 6800; rpm
